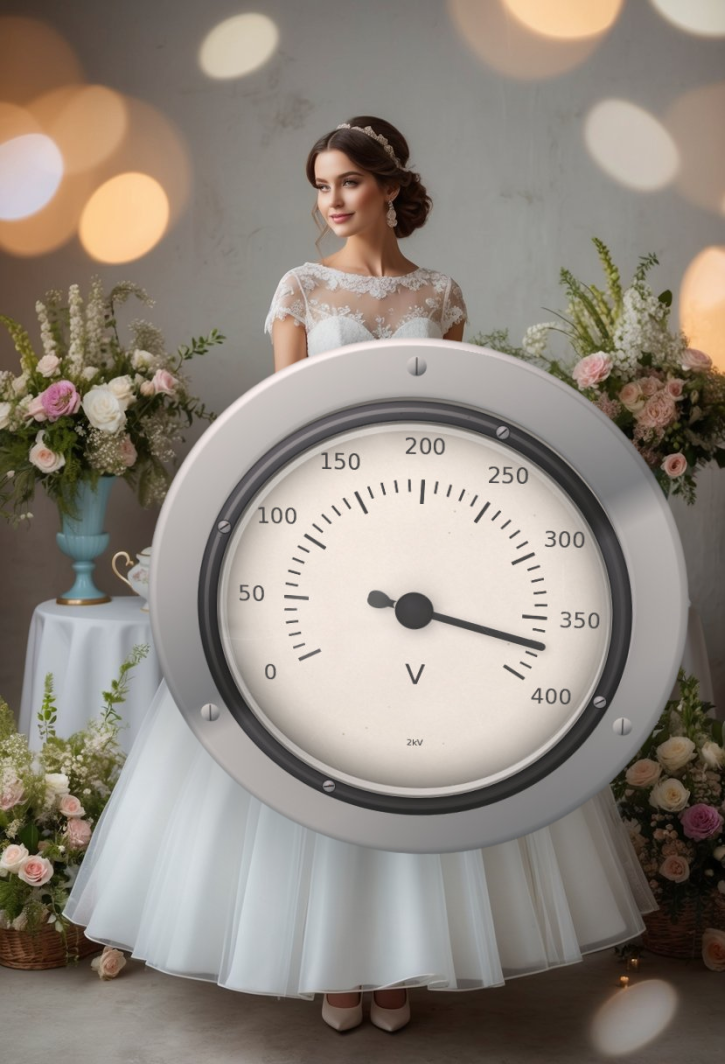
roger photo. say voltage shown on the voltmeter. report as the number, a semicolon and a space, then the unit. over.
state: 370; V
